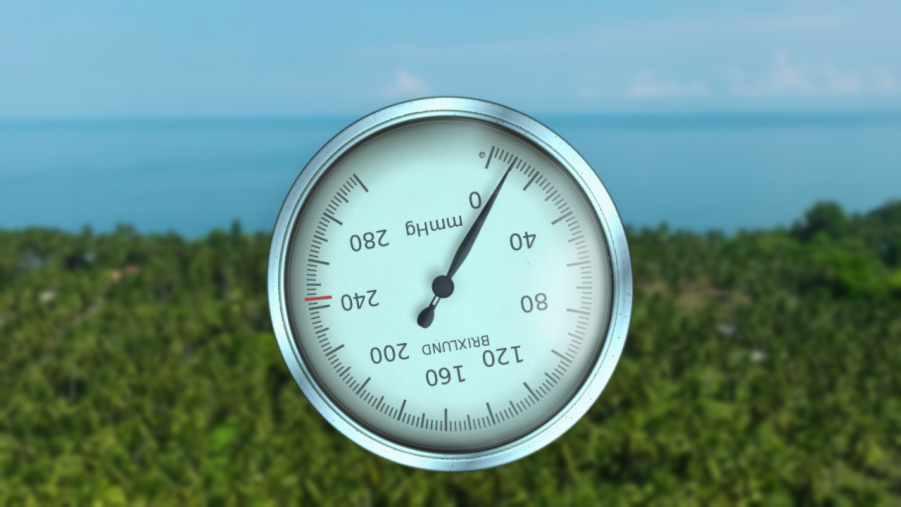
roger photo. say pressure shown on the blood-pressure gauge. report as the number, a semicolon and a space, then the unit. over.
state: 10; mmHg
